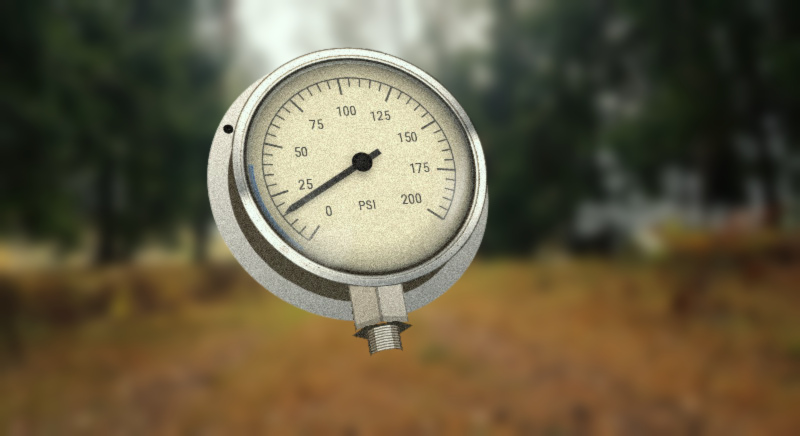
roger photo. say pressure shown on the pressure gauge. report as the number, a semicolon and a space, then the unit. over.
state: 15; psi
